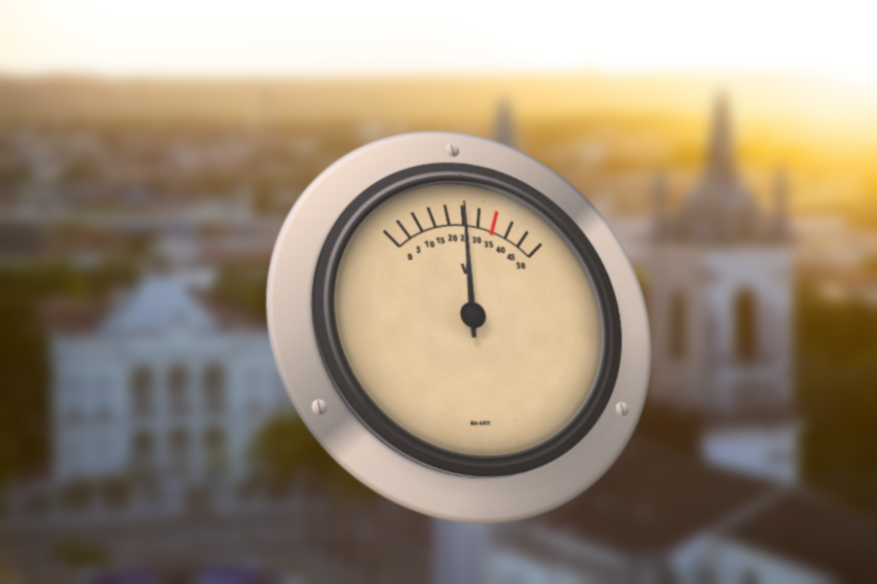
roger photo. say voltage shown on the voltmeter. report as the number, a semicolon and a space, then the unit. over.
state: 25; V
